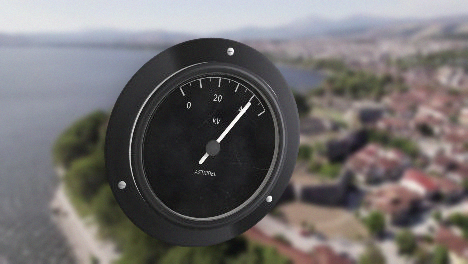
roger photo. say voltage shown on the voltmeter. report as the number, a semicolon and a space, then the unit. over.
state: 40; kV
